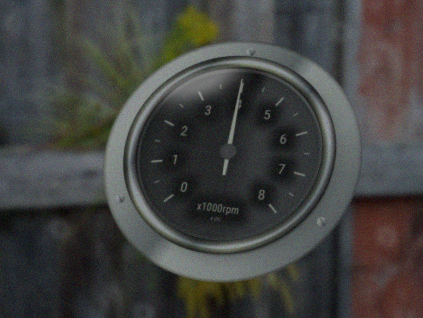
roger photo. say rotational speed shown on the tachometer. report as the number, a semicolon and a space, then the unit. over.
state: 4000; rpm
